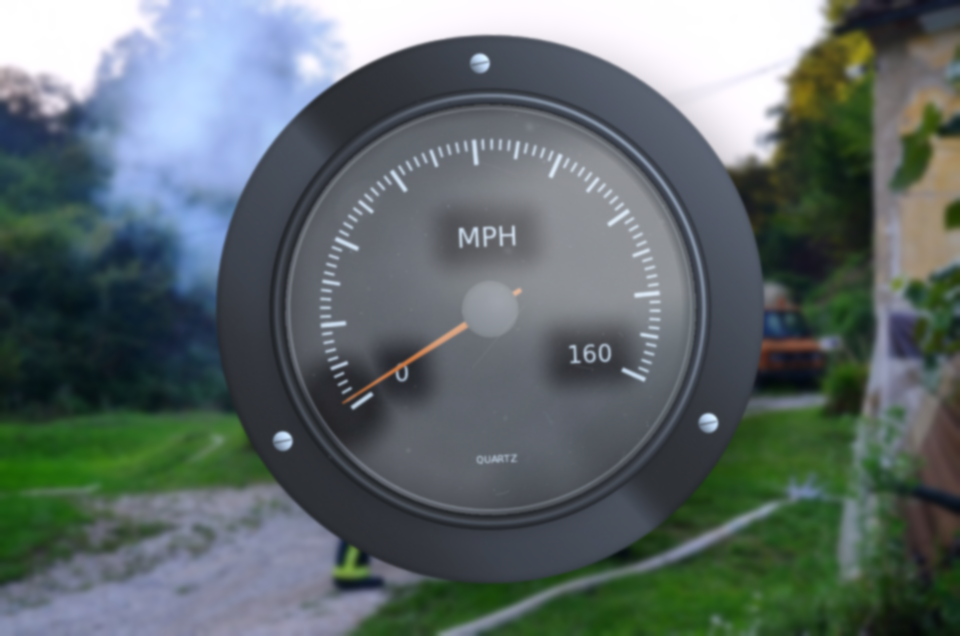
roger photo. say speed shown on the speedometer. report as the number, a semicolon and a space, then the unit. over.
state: 2; mph
